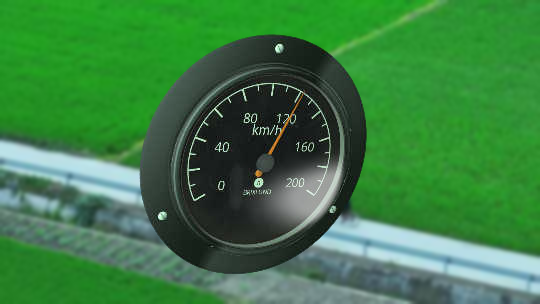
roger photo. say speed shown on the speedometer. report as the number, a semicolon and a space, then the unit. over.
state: 120; km/h
